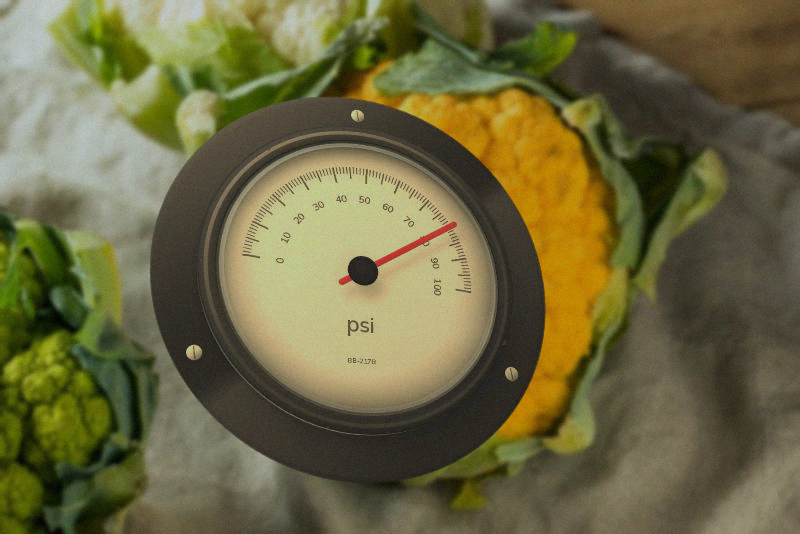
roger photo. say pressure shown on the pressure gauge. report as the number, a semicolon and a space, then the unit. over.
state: 80; psi
